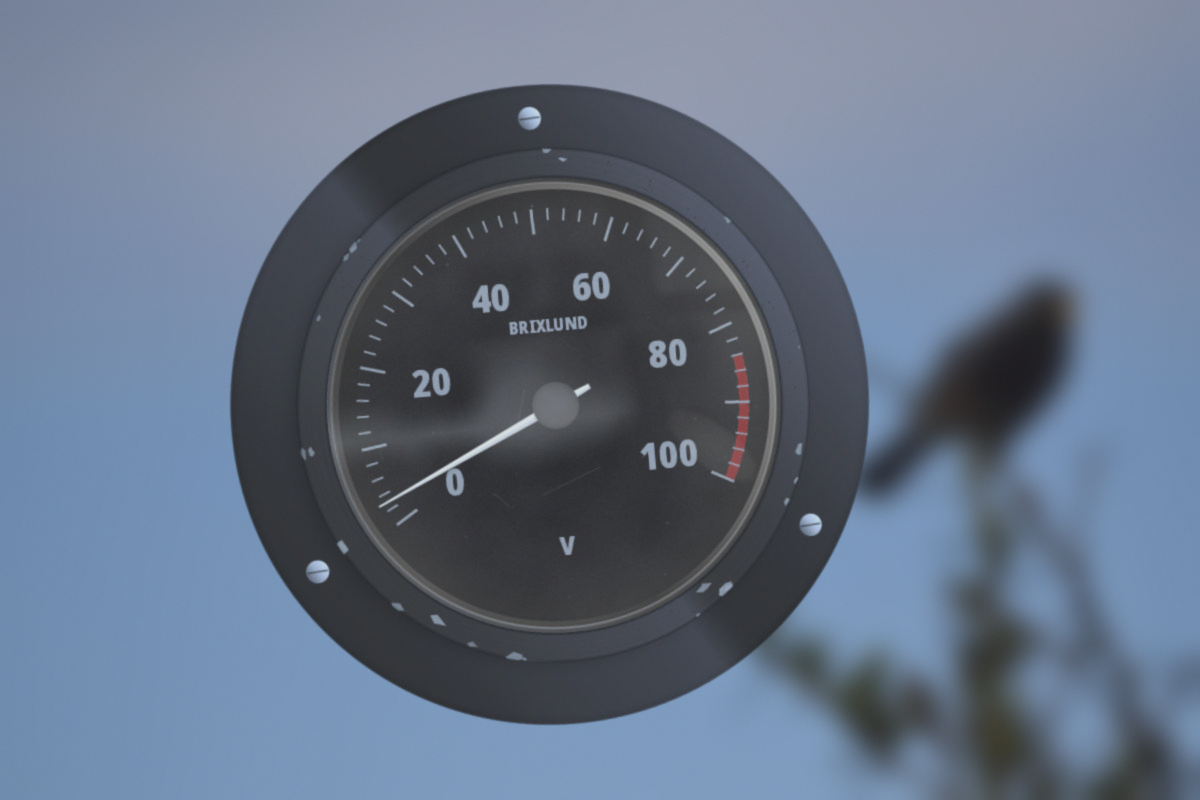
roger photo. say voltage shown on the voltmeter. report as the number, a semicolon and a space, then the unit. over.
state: 3; V
